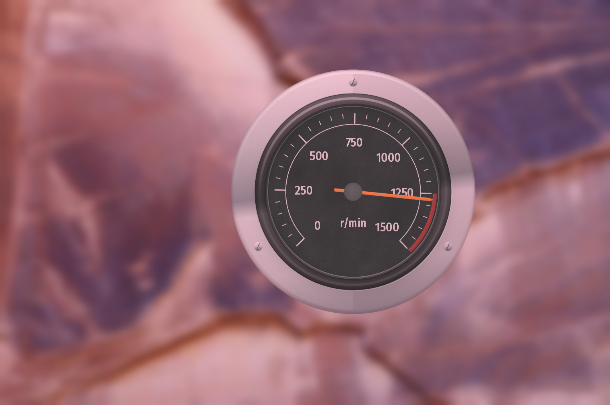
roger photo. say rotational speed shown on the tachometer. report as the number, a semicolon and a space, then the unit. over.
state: 1275; rpm
